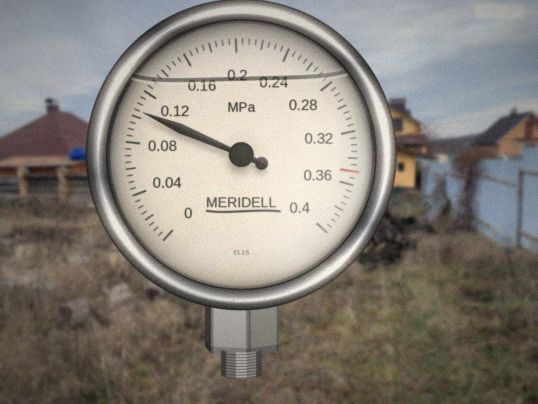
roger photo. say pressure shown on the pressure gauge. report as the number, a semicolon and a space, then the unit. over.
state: 0.105; MPa
